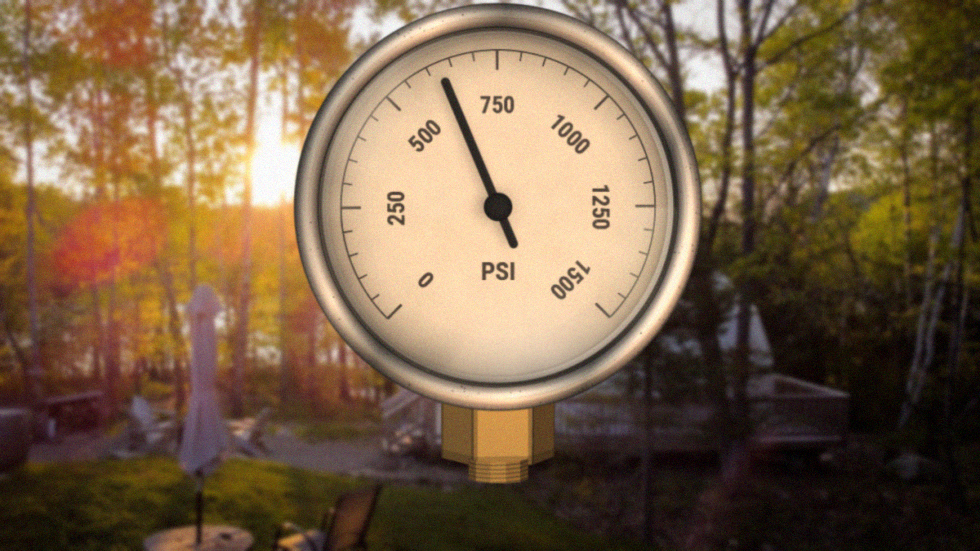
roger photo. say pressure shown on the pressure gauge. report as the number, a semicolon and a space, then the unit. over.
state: 625; psi
